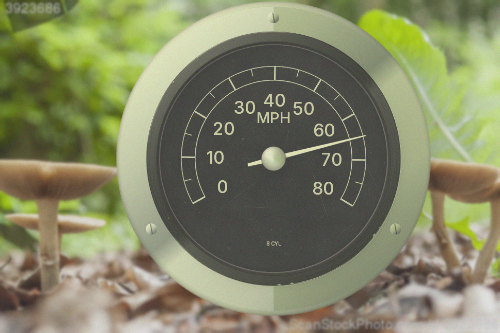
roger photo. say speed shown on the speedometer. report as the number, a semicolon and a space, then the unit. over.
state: 65; mph
